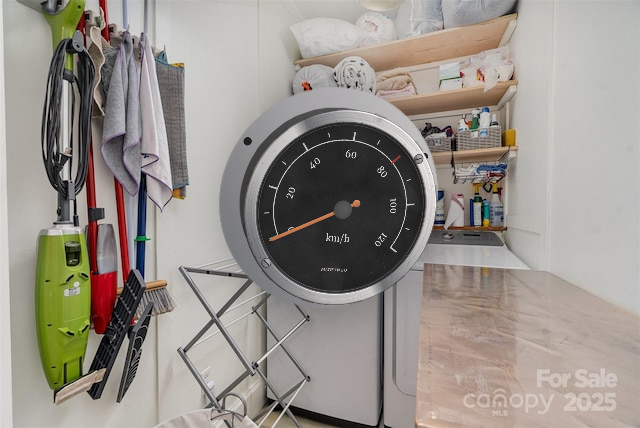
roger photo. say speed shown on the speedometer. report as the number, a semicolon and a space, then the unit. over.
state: 0; km/h
